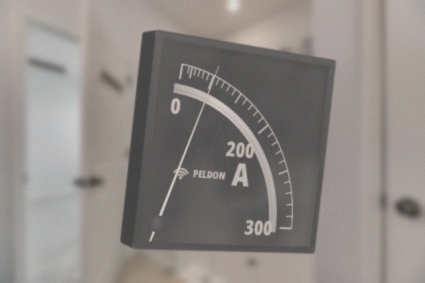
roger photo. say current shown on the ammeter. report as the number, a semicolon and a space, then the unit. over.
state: 100; A
